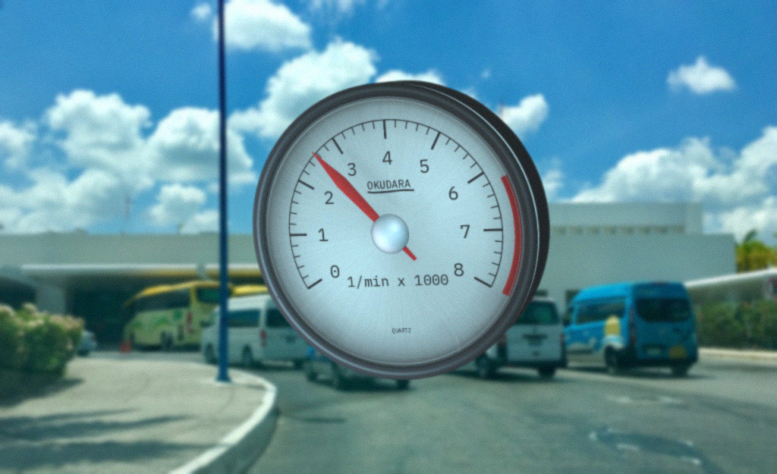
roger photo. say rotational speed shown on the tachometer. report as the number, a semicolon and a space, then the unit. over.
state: 2600; rpm
